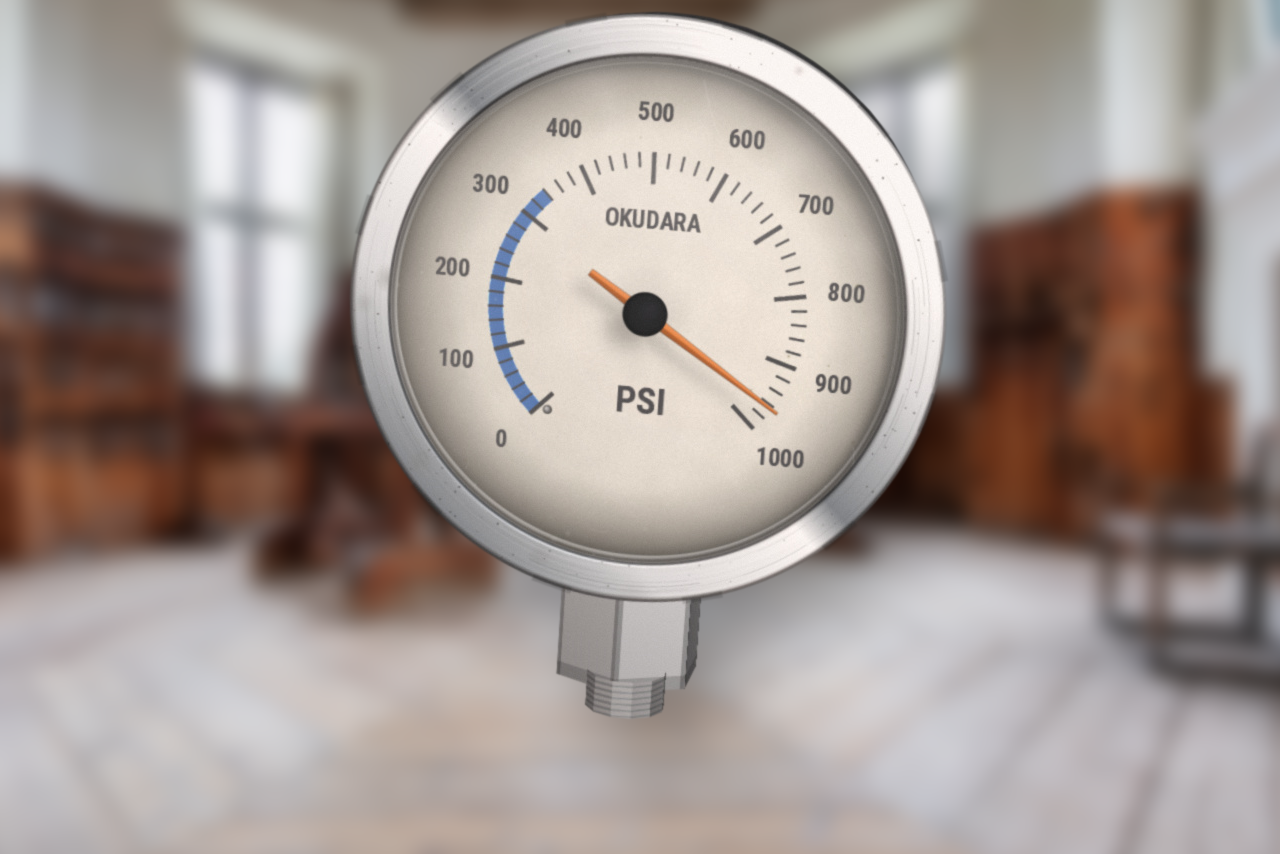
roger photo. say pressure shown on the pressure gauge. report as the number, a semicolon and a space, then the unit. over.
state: 960; psi
